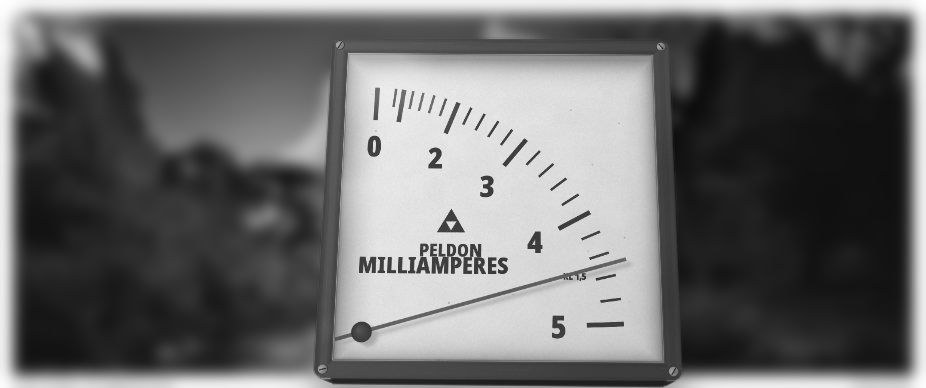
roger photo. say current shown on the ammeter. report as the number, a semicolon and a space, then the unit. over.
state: 4.5; mA
